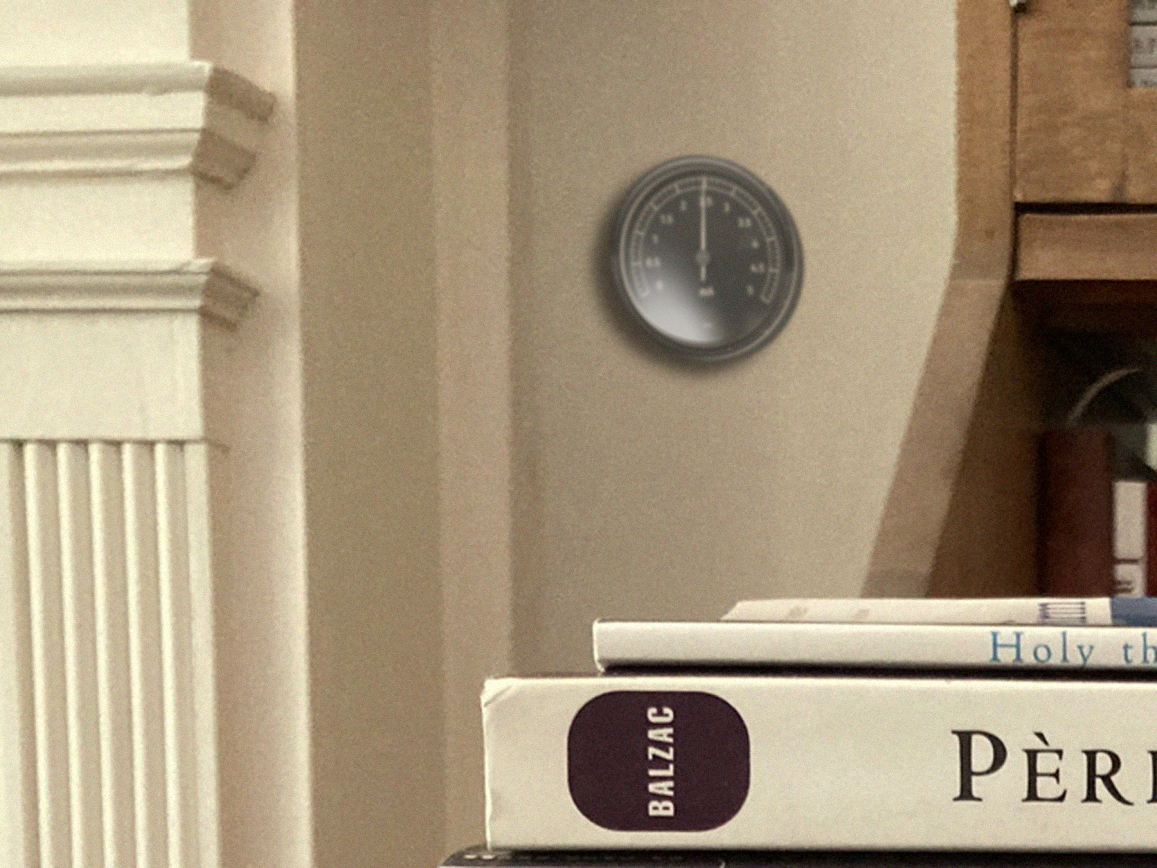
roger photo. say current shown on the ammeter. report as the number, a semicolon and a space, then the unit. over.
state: 2.5; mA
